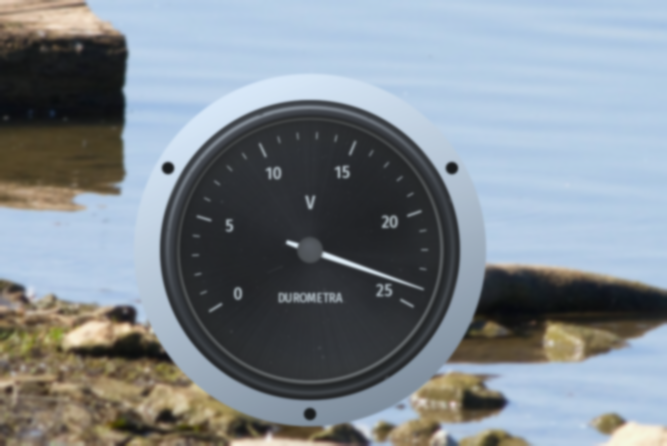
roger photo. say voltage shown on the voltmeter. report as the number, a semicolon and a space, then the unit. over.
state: 24; V
